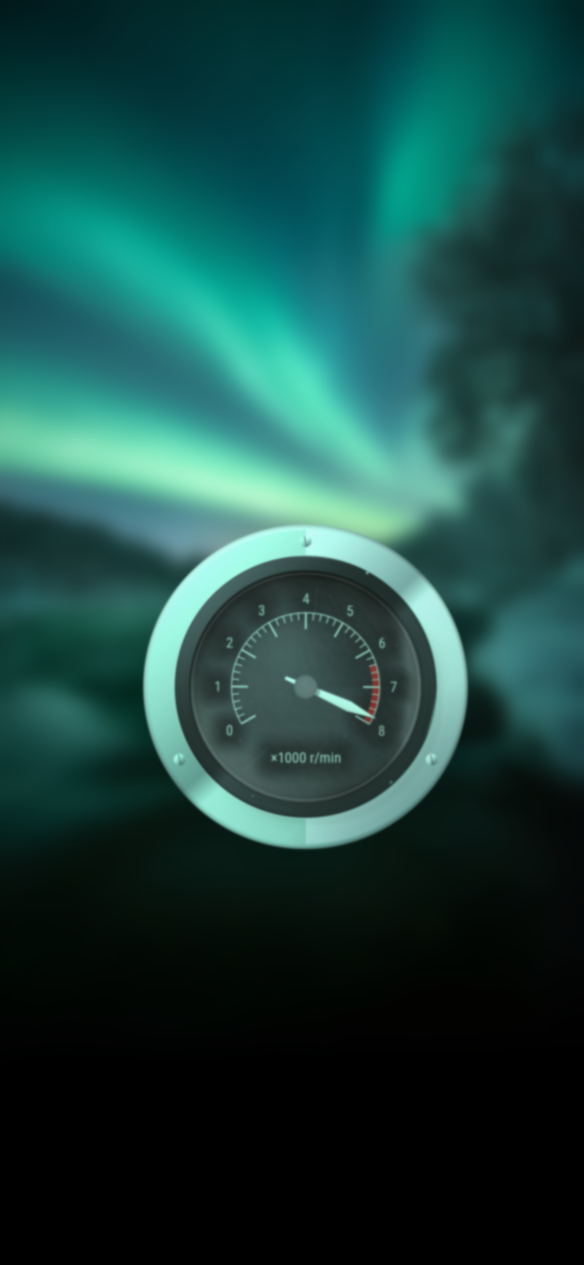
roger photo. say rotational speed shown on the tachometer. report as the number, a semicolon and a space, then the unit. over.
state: 7800; rpm
